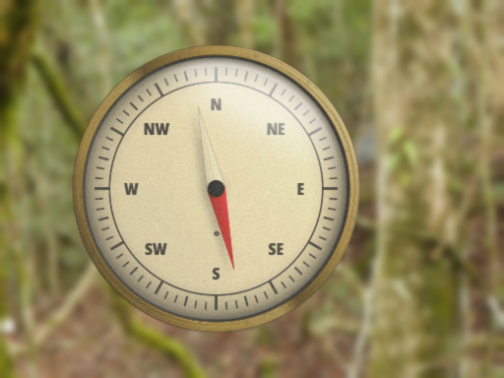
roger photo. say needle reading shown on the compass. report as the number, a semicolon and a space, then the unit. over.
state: 167.5; °
